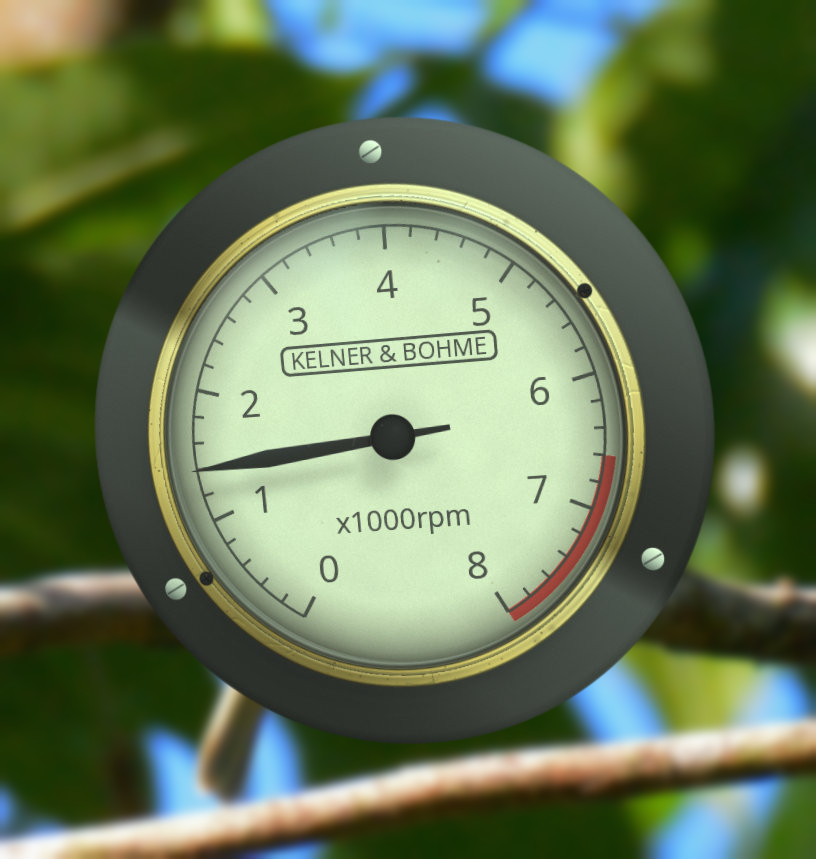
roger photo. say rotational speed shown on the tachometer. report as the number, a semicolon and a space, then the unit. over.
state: 1400; rpm
